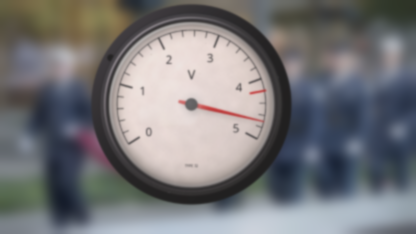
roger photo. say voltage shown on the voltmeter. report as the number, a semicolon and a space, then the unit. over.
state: 4.7; V
